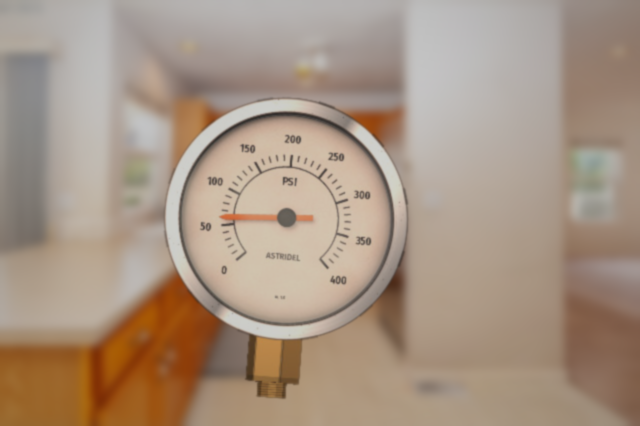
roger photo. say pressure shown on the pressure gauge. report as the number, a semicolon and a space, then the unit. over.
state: 60; psi
